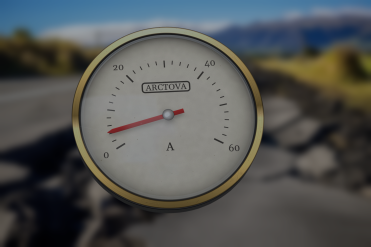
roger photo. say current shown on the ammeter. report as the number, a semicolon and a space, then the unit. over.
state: 4; A
